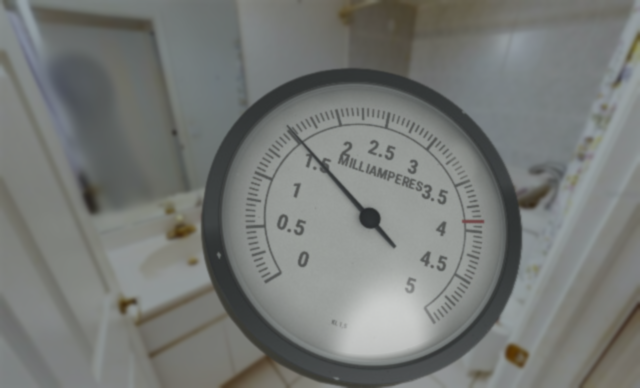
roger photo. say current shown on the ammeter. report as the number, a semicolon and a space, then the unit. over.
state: 1.5; mA
